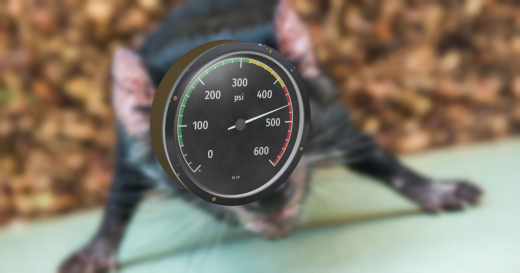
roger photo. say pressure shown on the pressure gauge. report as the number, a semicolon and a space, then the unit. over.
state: 460; psi
